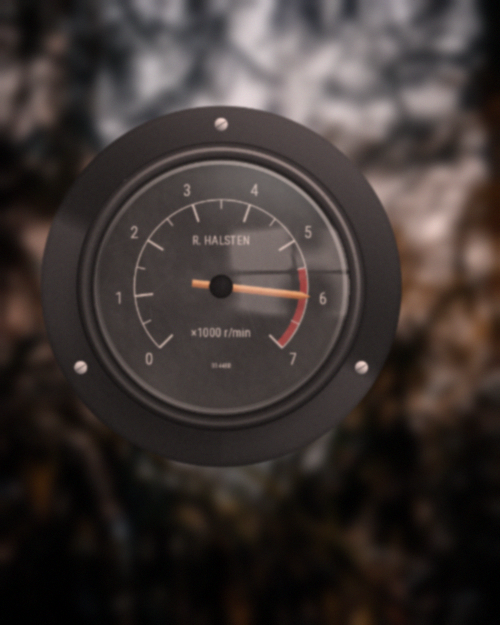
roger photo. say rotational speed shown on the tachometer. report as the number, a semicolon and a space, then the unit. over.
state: 6000; rpm
